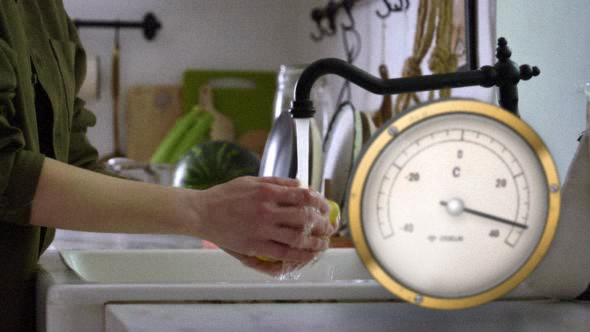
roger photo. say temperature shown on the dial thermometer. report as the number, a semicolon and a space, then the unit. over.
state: 34; °C
